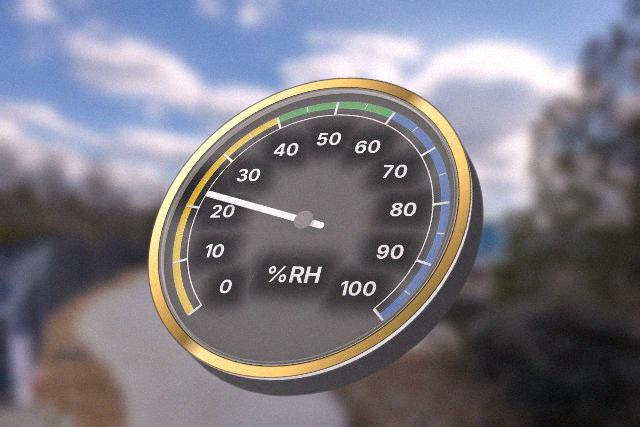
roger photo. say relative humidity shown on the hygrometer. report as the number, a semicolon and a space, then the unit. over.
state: 22.5; %
